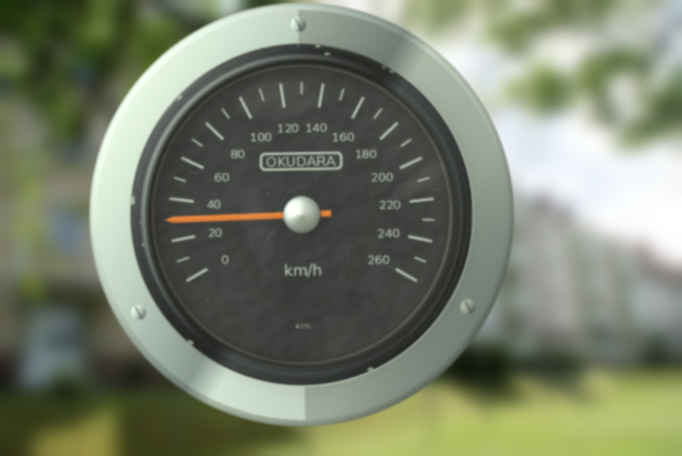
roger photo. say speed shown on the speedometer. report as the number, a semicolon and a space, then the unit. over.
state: 30; km/h
